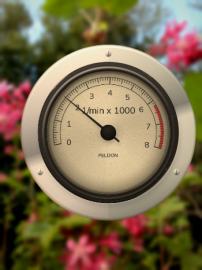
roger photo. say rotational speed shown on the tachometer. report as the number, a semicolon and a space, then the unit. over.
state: 2000; rpm
